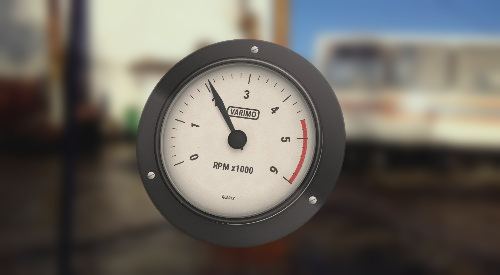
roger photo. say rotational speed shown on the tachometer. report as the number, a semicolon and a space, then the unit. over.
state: 2100; rpm
